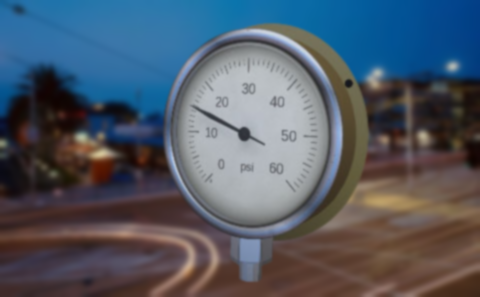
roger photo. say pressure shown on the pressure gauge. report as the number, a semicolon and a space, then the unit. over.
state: 15; psi
